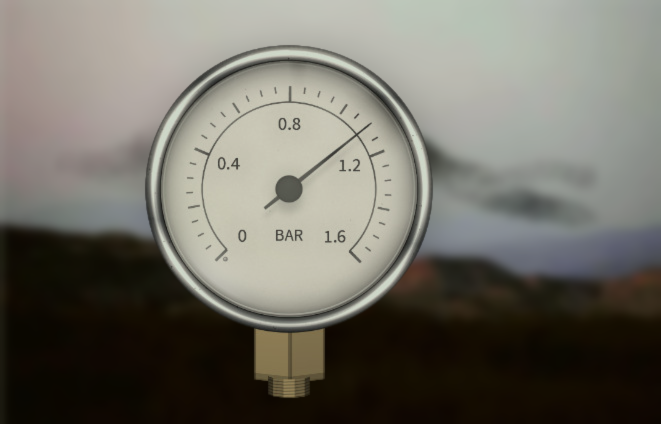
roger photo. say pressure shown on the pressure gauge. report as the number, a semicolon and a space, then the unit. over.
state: 1.1; bar
